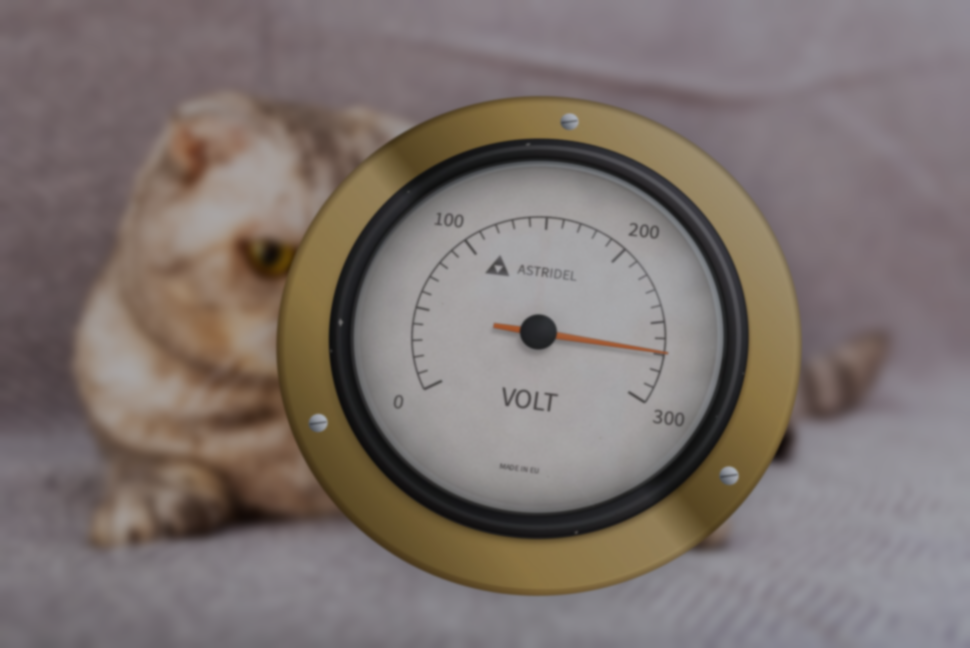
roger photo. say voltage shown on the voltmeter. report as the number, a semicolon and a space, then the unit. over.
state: 270; V
